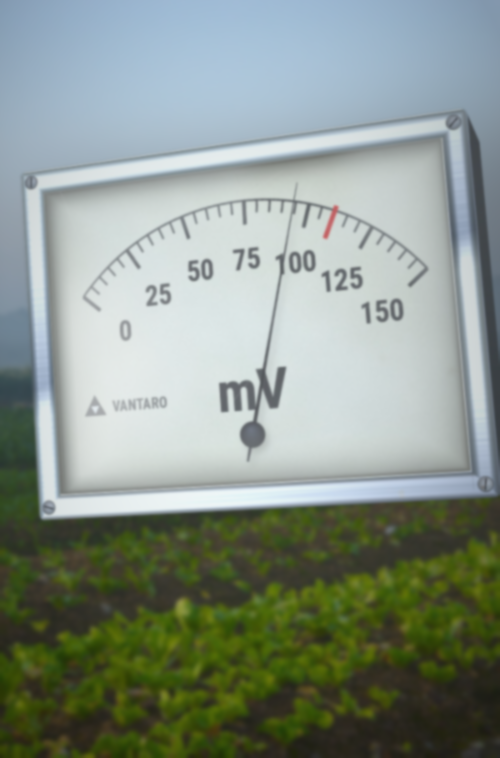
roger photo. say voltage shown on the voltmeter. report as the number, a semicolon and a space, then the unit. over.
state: 95; mV
